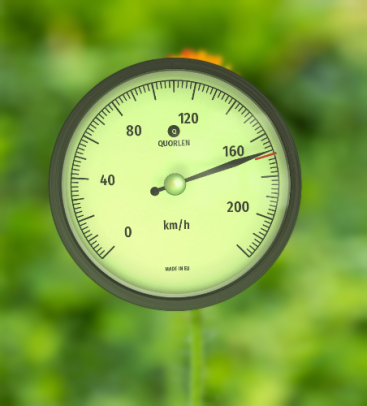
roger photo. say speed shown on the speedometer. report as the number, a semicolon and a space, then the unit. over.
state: 168; km/h
